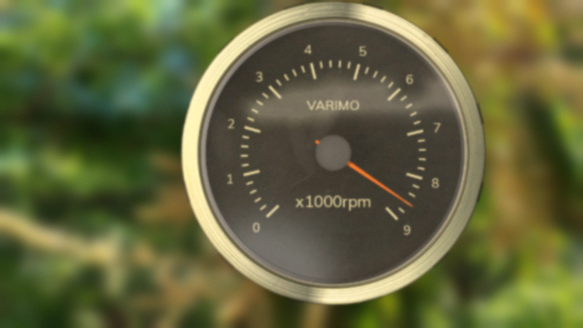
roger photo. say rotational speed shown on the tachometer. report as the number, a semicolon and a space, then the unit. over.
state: 8600; rpm
